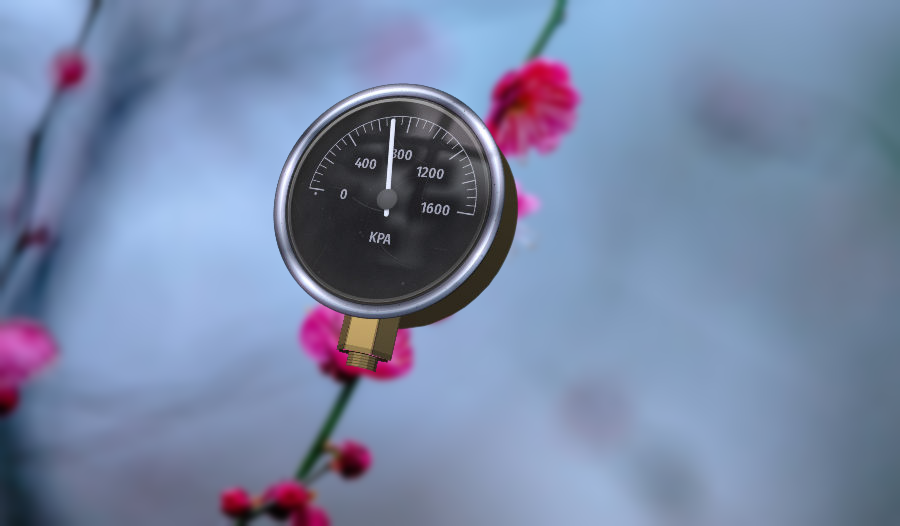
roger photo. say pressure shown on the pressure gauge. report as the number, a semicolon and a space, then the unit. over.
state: 700; kPa
